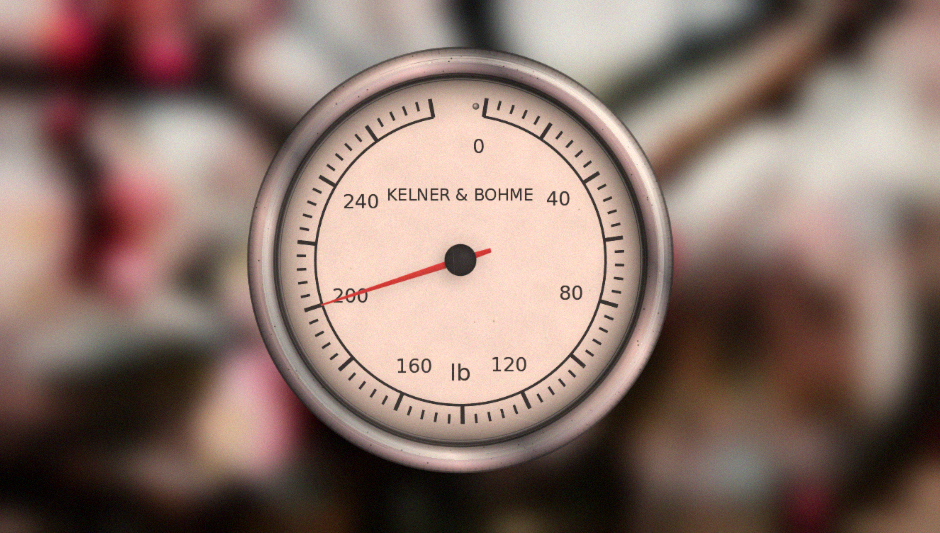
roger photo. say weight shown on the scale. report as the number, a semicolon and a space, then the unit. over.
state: 200; lb
